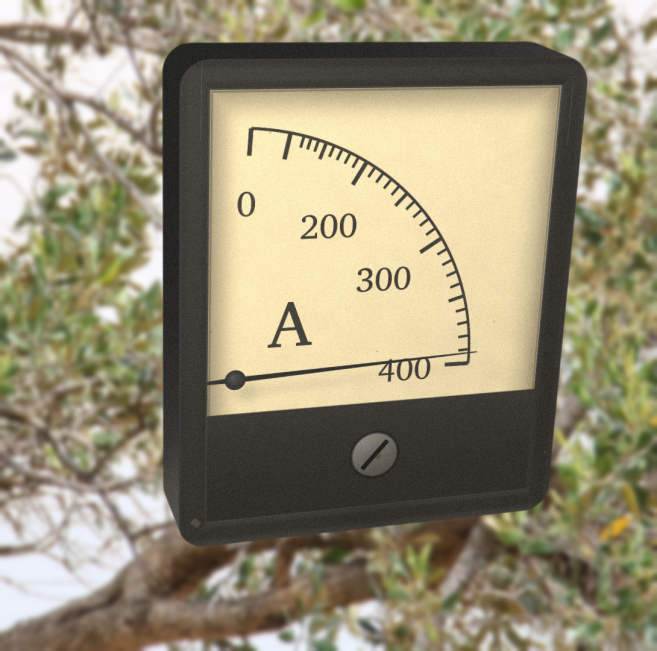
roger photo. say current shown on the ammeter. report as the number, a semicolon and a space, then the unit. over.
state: 390; A
